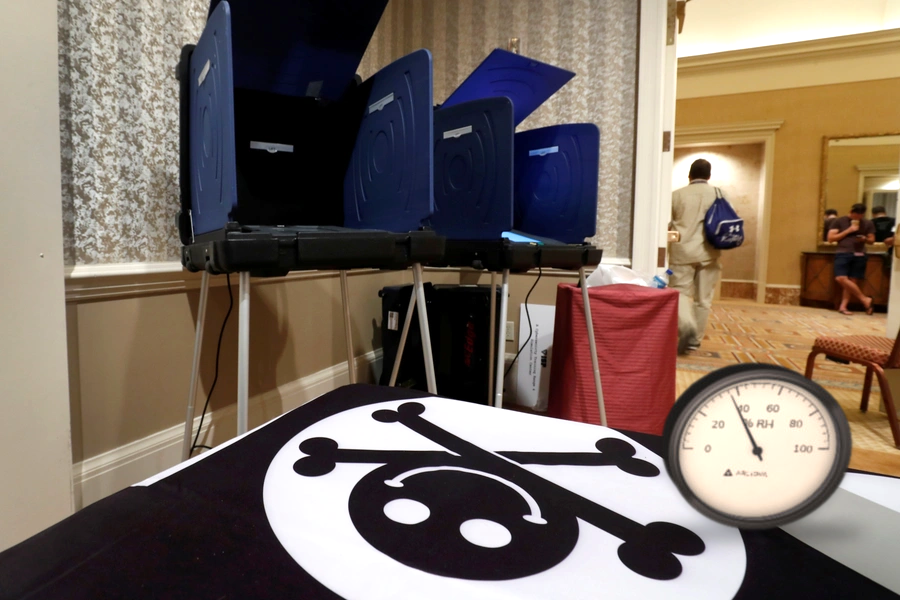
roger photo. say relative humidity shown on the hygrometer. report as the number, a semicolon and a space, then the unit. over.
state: 36; %
